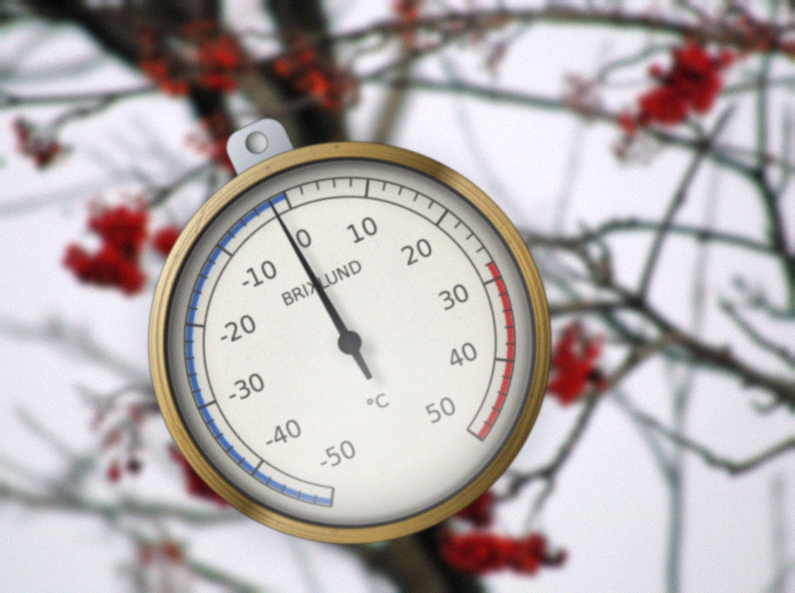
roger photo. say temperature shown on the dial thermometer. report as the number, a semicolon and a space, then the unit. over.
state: -2; °C
